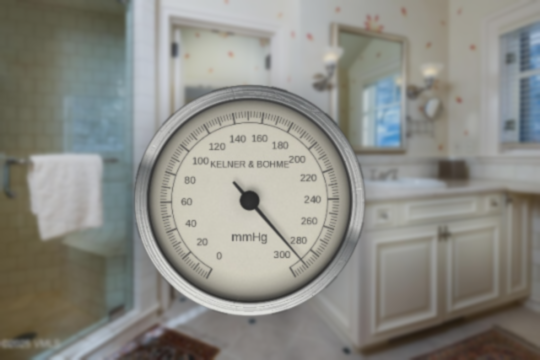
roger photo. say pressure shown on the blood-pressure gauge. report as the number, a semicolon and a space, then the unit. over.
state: 290; mmHg
